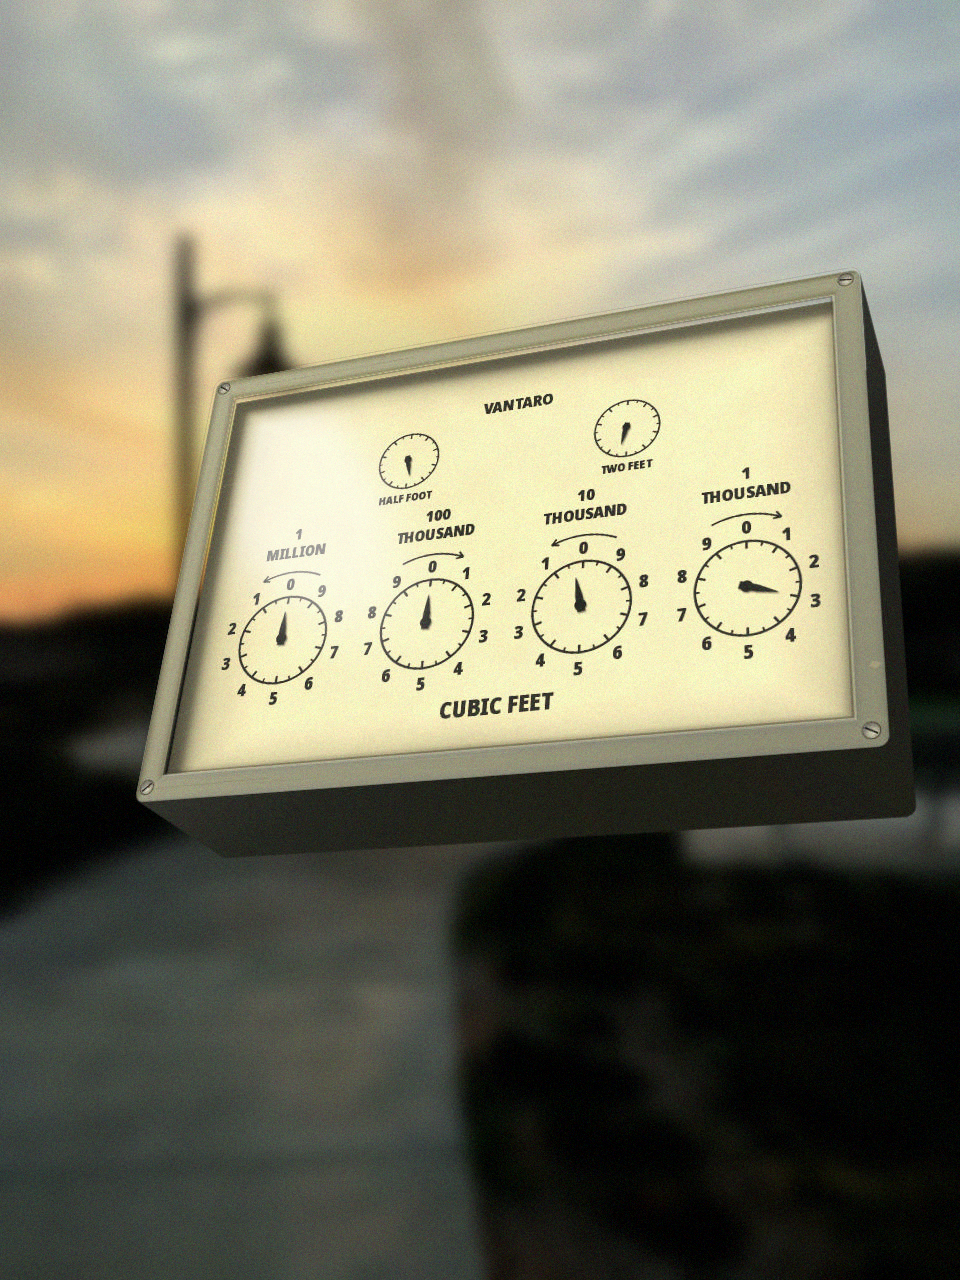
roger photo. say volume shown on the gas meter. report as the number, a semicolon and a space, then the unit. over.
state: 300; ft³
